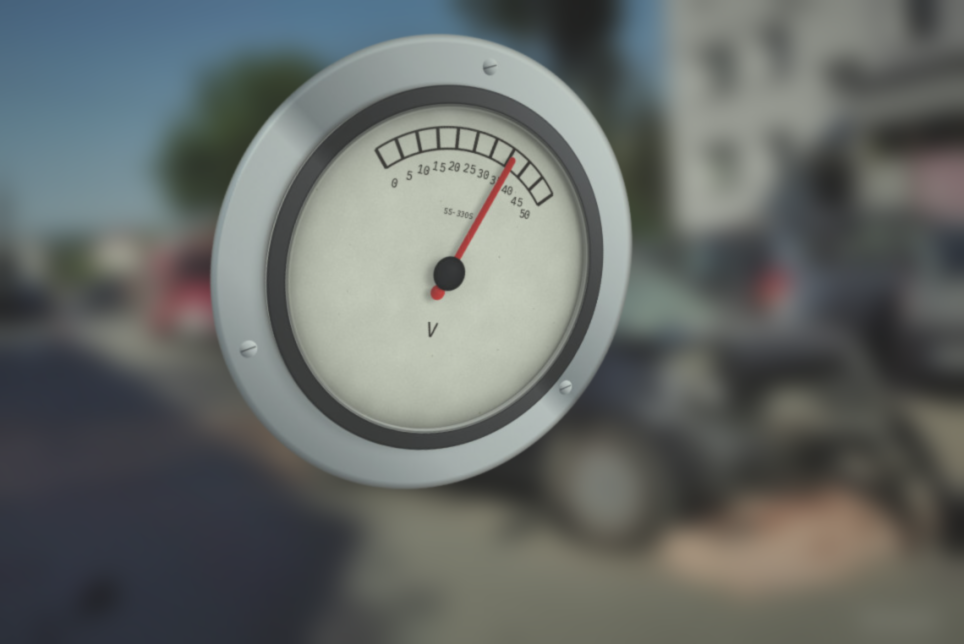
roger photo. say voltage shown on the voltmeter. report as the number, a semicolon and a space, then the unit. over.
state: 35; V
